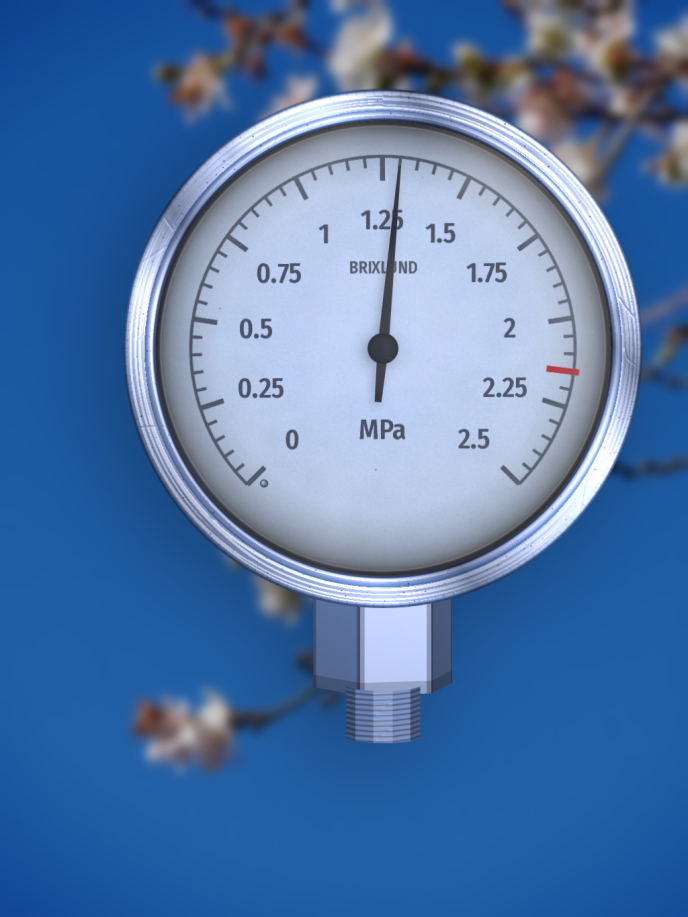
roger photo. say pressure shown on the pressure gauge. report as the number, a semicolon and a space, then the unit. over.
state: 1.3; MPa
